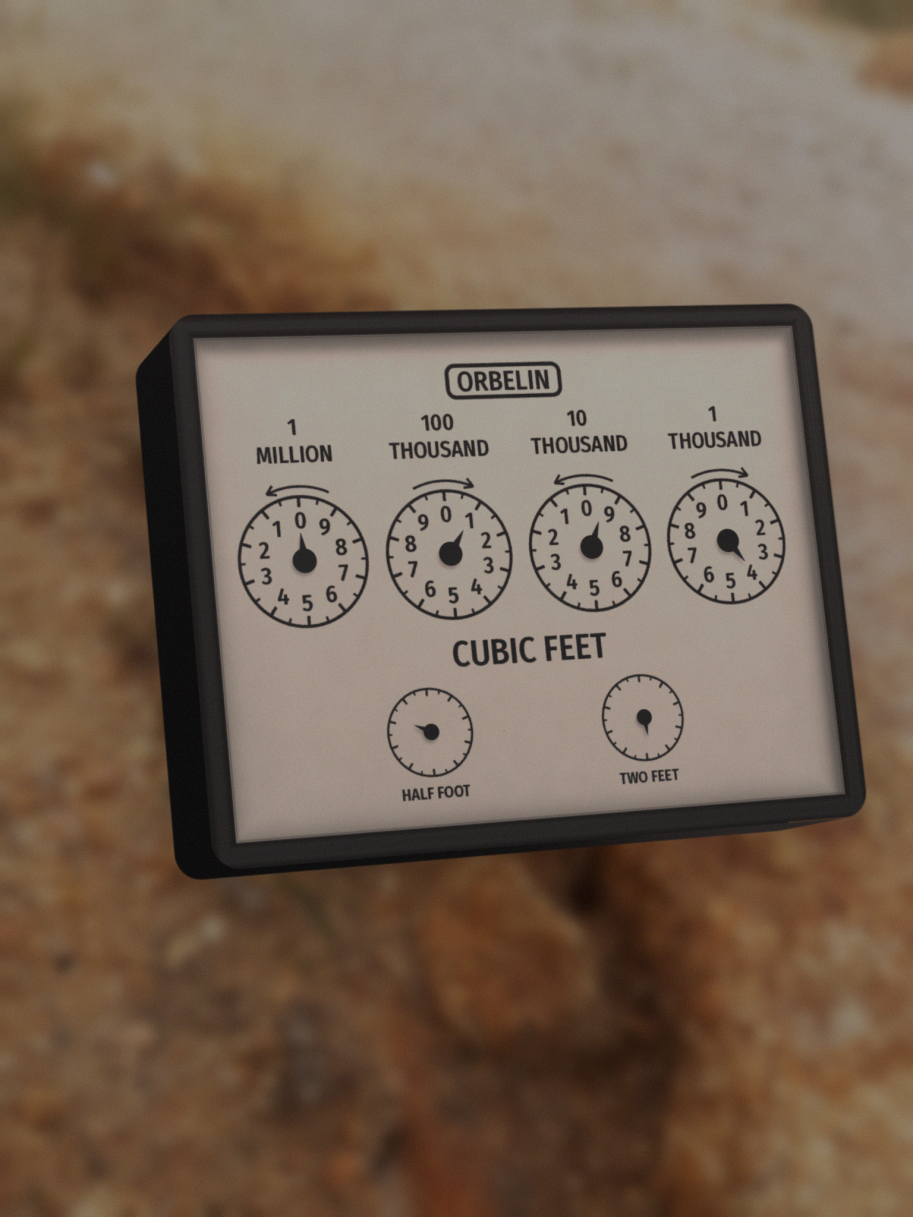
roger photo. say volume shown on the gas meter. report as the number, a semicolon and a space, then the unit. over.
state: 9400; ft³
